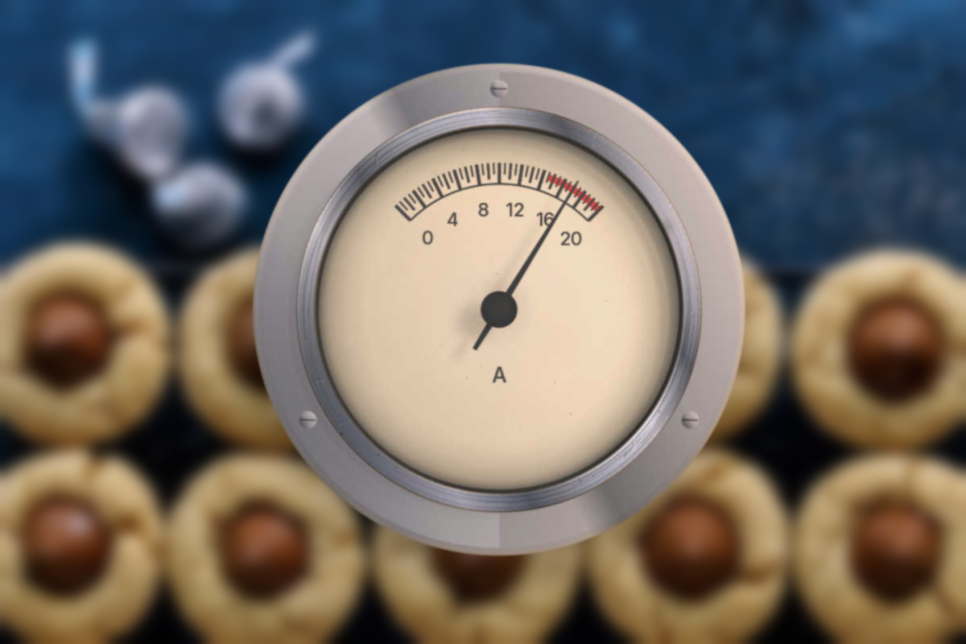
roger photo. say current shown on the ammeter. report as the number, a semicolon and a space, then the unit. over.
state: 17; A
